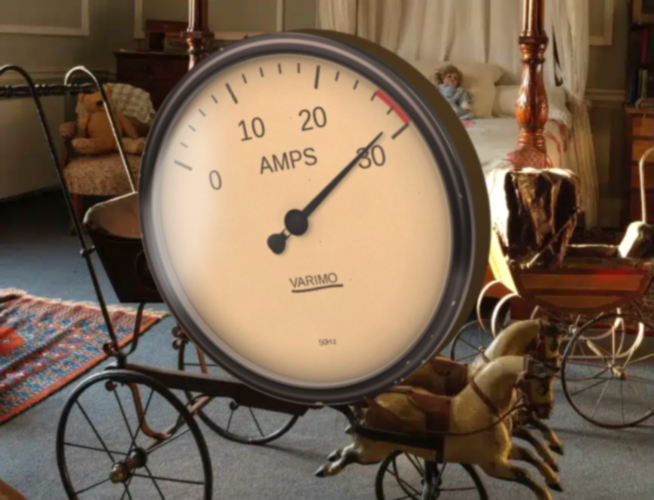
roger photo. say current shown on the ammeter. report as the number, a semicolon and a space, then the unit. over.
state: 29; A
